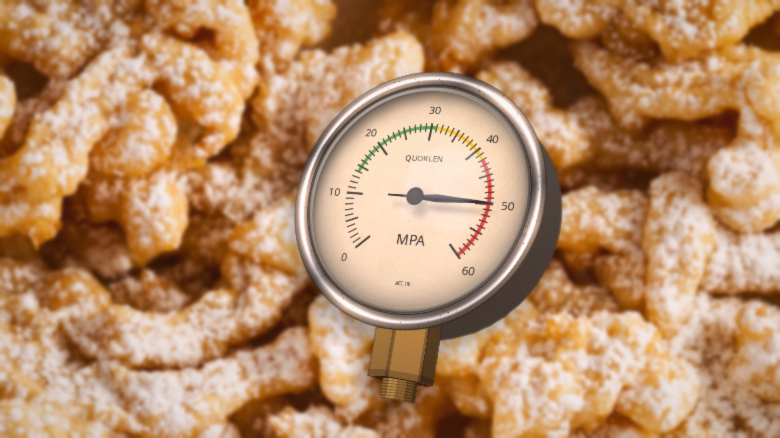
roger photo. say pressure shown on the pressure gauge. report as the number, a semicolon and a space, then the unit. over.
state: 50; MPa
